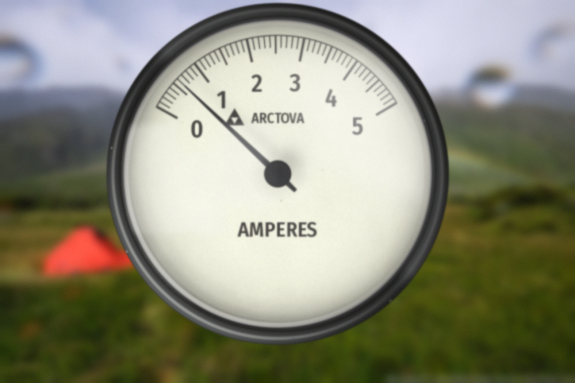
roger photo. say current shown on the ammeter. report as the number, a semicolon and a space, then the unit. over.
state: 0.6; A
